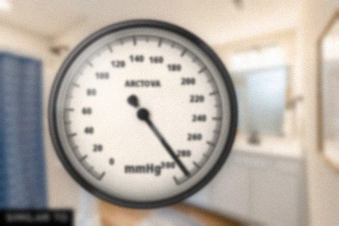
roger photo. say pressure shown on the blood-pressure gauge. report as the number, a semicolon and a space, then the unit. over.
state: 290; mmHg
